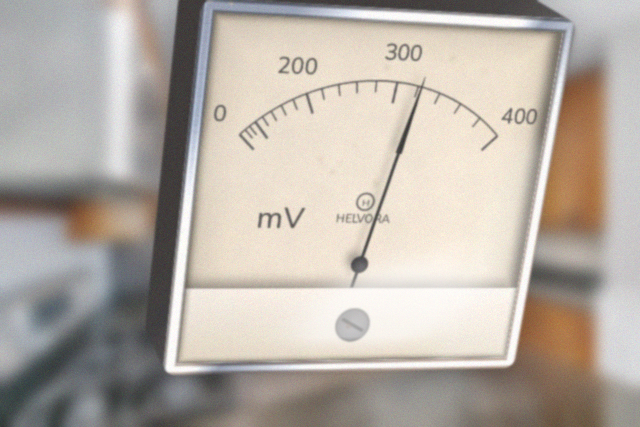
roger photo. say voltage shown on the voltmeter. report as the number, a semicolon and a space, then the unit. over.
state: 320; mV
